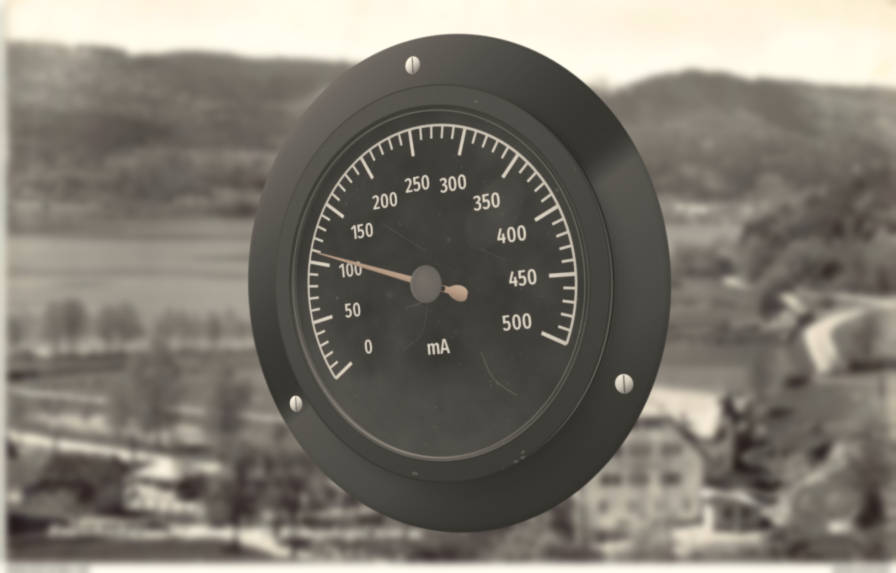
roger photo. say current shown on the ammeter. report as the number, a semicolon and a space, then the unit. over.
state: 110; mA
